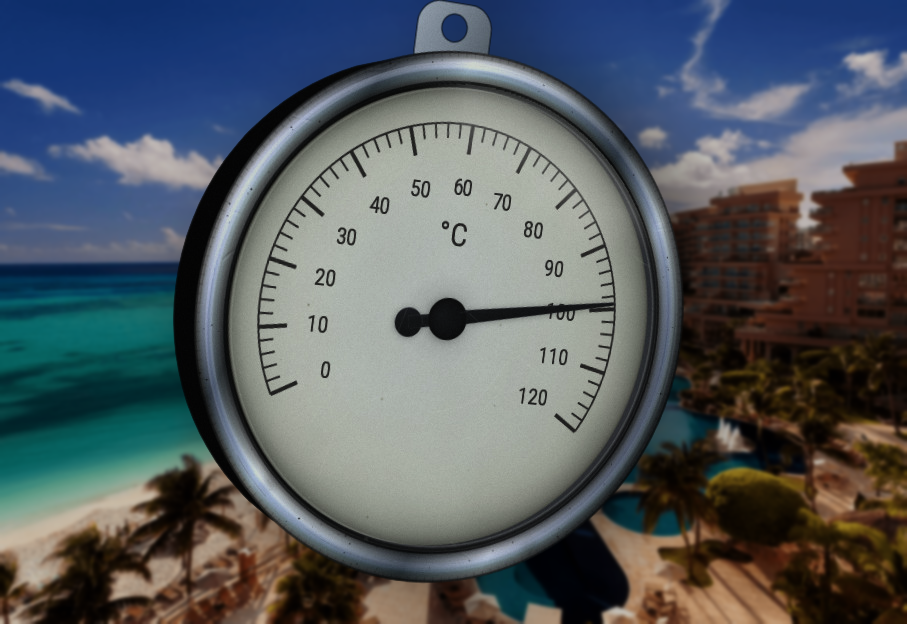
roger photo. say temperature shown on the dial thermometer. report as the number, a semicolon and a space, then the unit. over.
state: 99; °C
